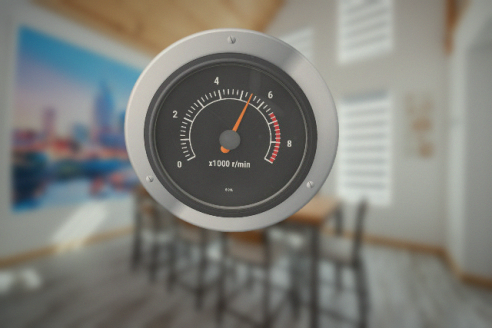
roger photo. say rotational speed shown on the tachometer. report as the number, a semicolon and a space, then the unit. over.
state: 5400; rpm
